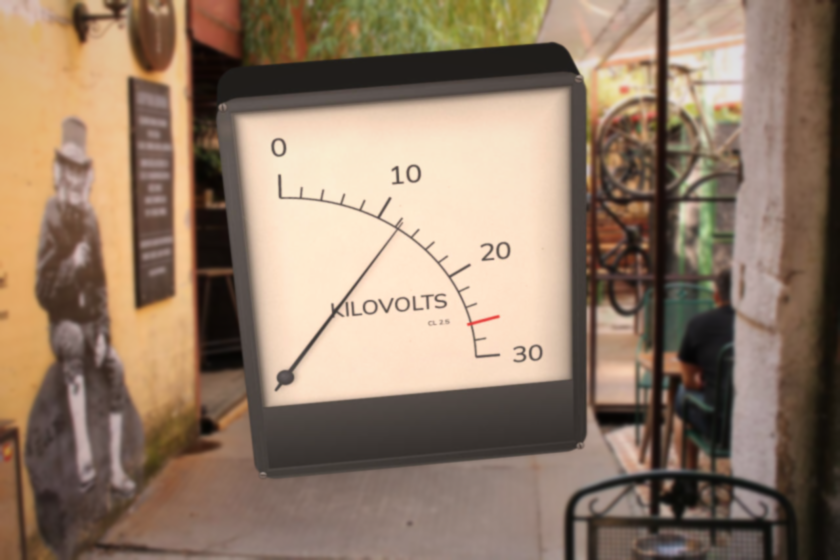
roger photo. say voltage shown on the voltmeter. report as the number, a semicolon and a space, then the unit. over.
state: 12; kV
